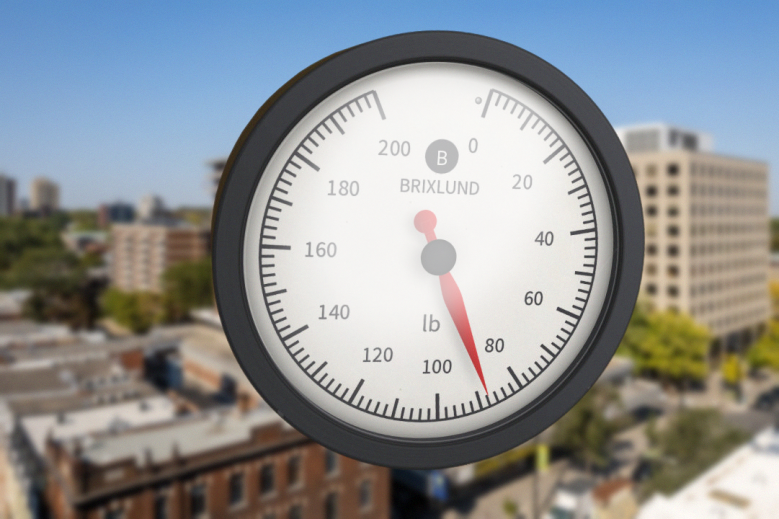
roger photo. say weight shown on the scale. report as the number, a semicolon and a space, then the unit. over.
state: 88; lb
